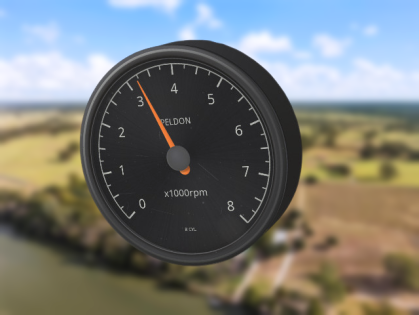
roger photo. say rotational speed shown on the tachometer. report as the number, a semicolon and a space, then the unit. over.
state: 3250; rpm
